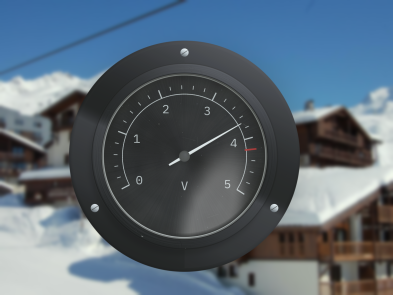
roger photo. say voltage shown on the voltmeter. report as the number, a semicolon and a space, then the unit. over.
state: 3.7; V
